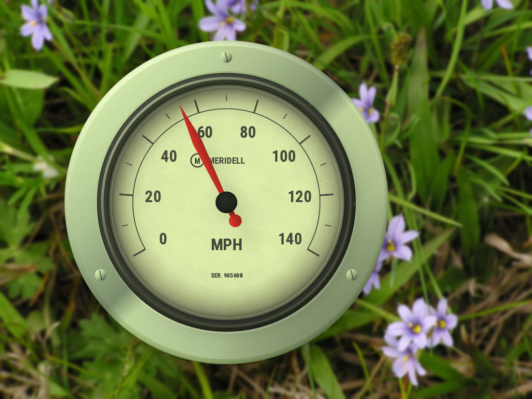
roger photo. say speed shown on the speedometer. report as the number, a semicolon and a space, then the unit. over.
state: 55; mph
